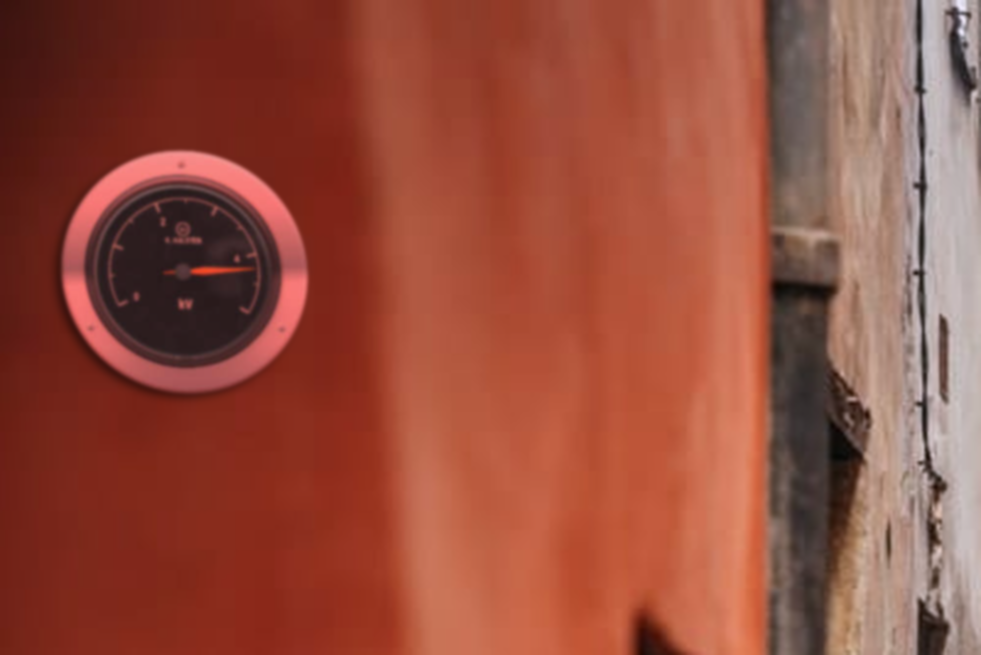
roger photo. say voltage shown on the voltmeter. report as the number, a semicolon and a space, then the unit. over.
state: 4.25; kV
